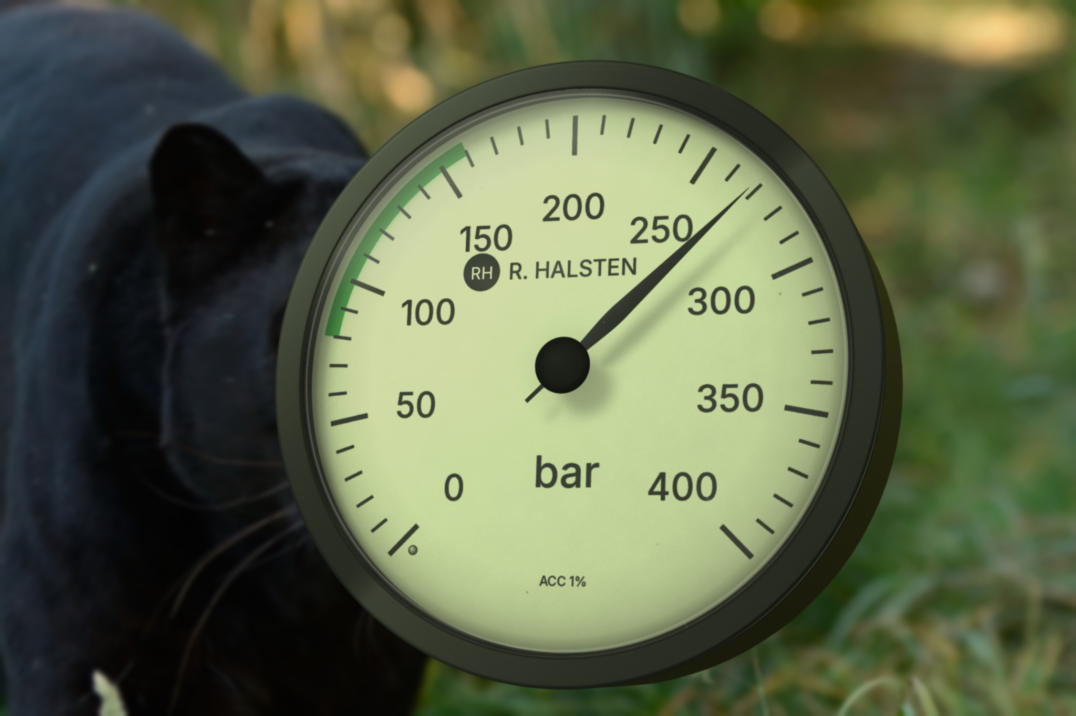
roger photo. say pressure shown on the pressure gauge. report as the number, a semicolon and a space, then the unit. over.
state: 270; bar
